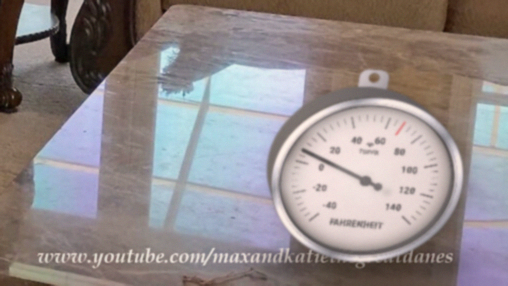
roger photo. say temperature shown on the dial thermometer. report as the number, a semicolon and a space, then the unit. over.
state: 8; °F
